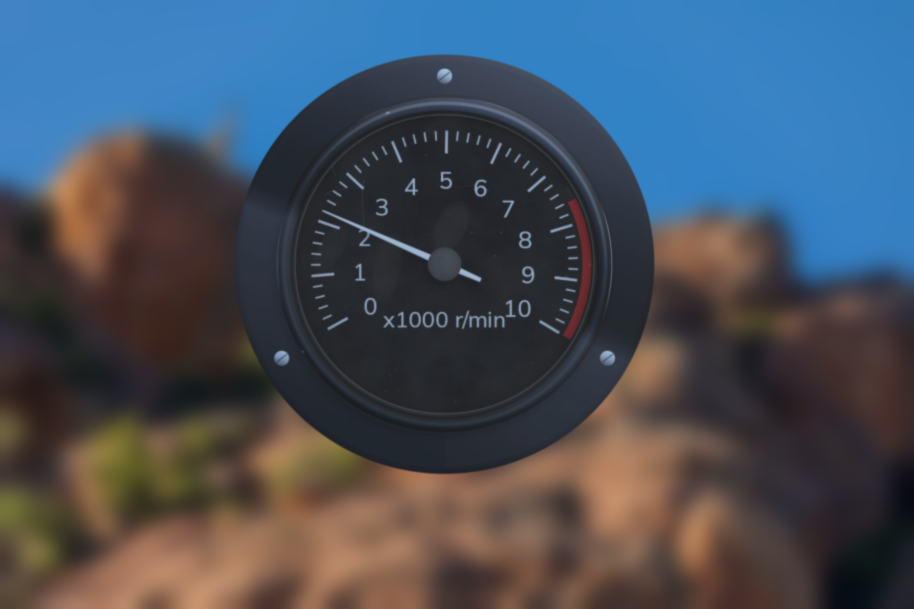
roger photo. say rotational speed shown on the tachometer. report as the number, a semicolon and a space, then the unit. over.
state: 2200; rpm
